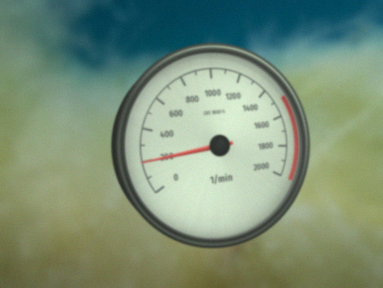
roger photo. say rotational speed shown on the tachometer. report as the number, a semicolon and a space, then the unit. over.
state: 200; rpm
